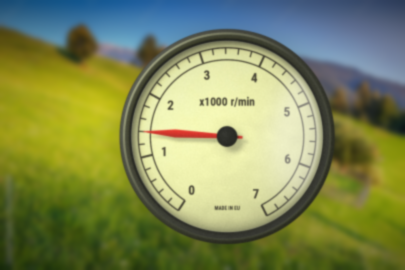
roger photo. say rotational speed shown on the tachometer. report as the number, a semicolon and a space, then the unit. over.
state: 1400; rpm
